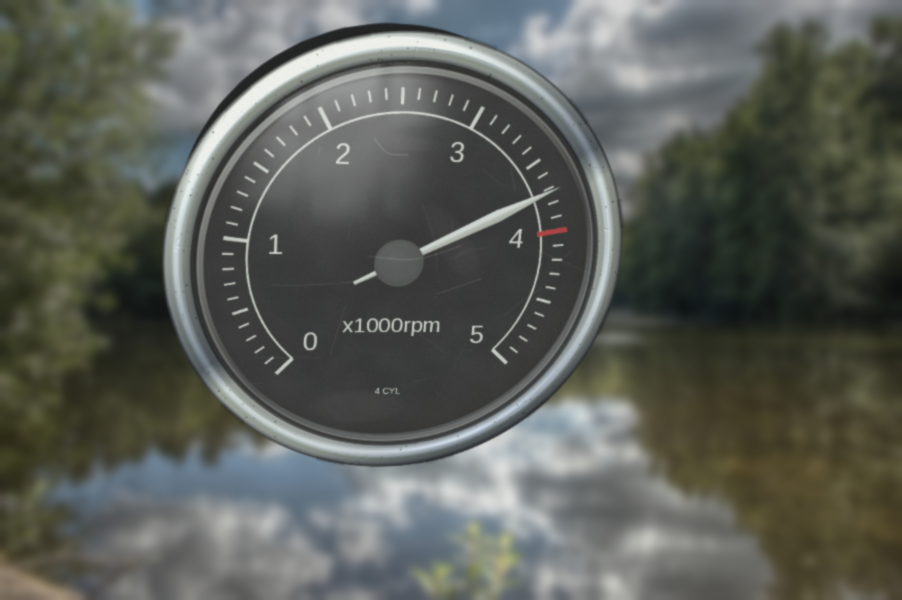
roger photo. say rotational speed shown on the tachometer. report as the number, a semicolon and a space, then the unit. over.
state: 3700; rpm
